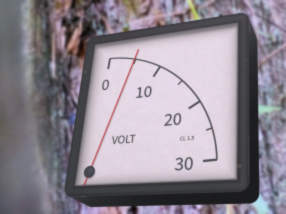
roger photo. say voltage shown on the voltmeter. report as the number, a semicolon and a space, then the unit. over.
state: 5; V
